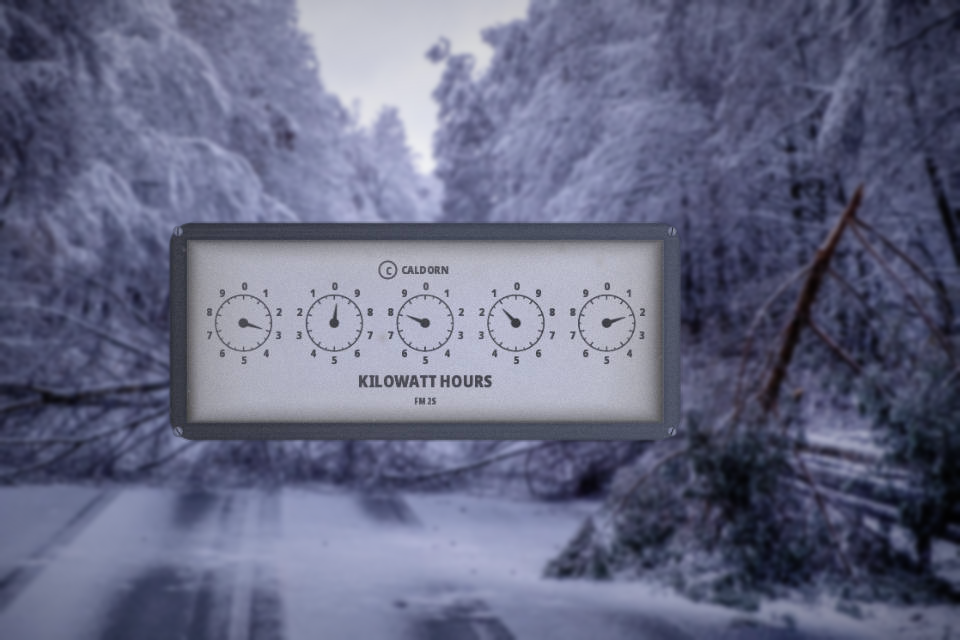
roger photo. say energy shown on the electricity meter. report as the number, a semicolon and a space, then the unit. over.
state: 29812; kWh
